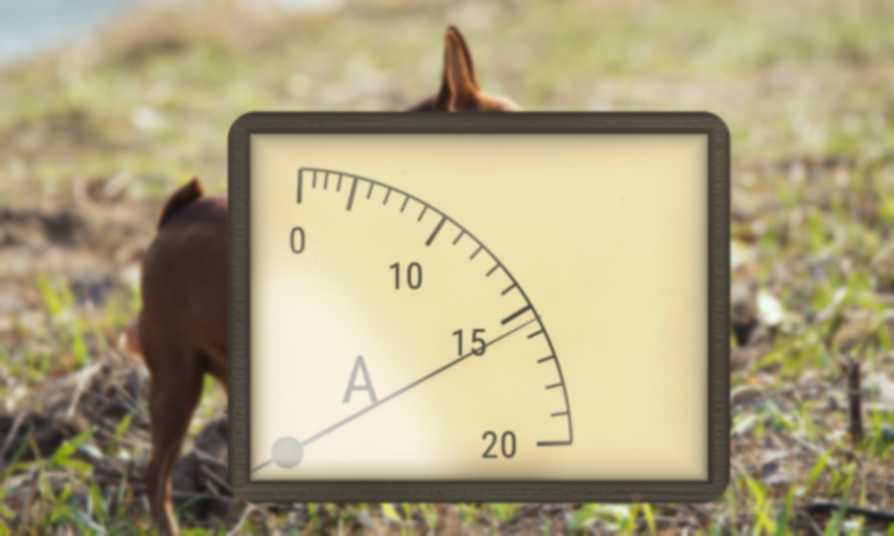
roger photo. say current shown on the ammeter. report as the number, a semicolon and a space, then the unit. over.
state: 15.5; A
